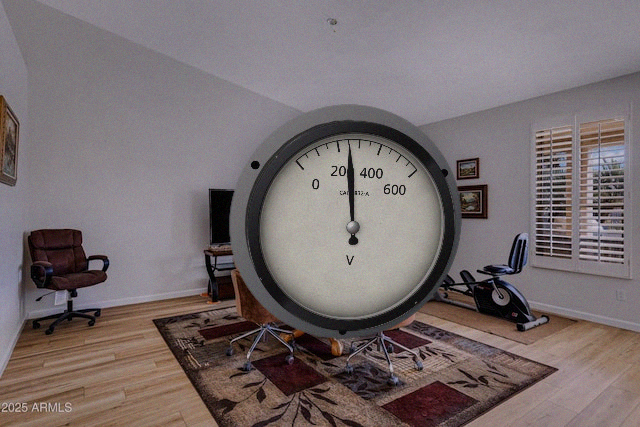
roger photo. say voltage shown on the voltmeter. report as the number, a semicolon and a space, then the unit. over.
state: 250; V
